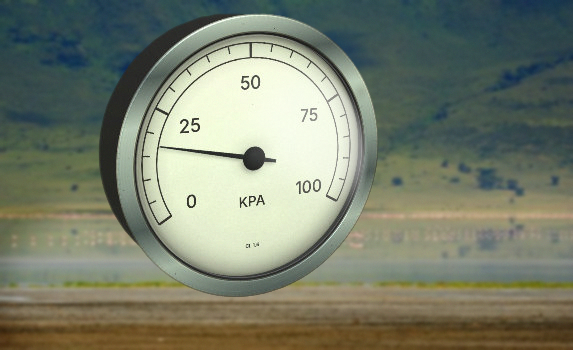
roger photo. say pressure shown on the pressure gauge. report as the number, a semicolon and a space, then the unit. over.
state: 17.5; kPa
